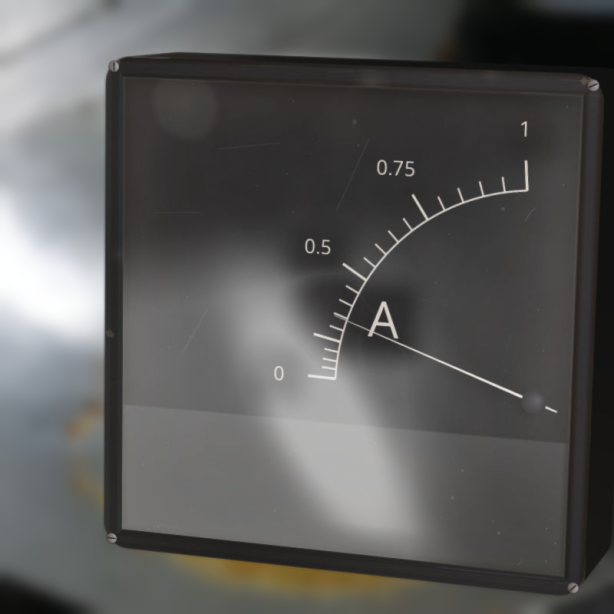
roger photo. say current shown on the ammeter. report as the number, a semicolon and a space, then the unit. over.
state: 0.35; A
